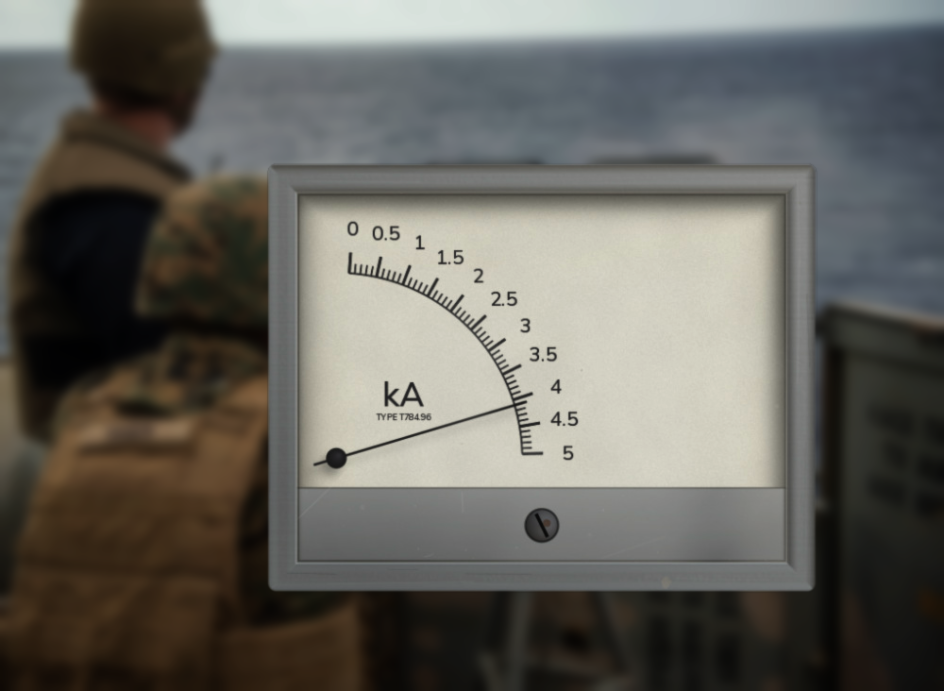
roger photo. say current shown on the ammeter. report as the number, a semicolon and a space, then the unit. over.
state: 4.1; kA
